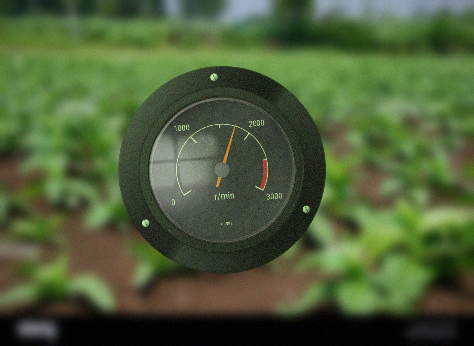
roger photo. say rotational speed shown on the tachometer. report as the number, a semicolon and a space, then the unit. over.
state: 1750; rpm
